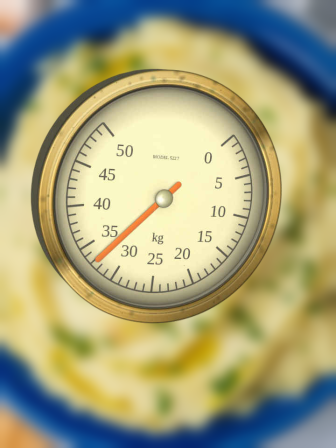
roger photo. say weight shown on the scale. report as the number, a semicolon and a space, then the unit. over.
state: 33; kg
